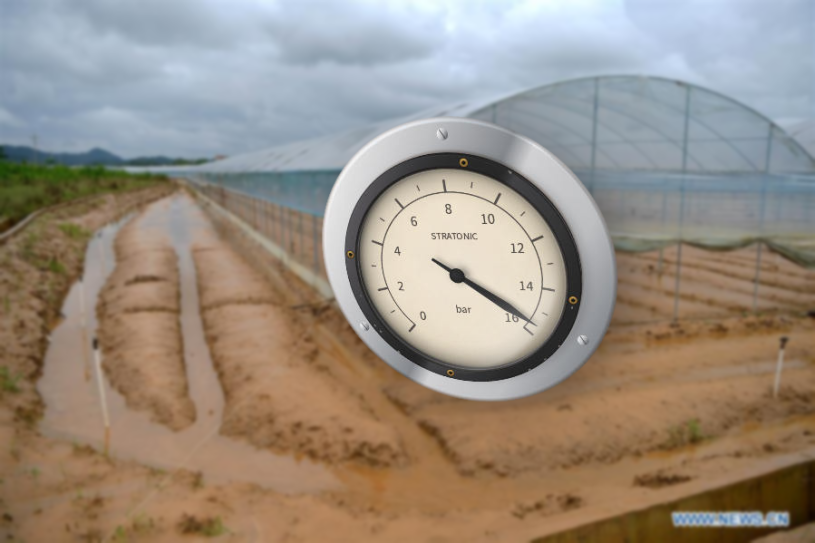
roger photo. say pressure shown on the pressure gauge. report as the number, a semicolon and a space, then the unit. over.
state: 15.5; bar
